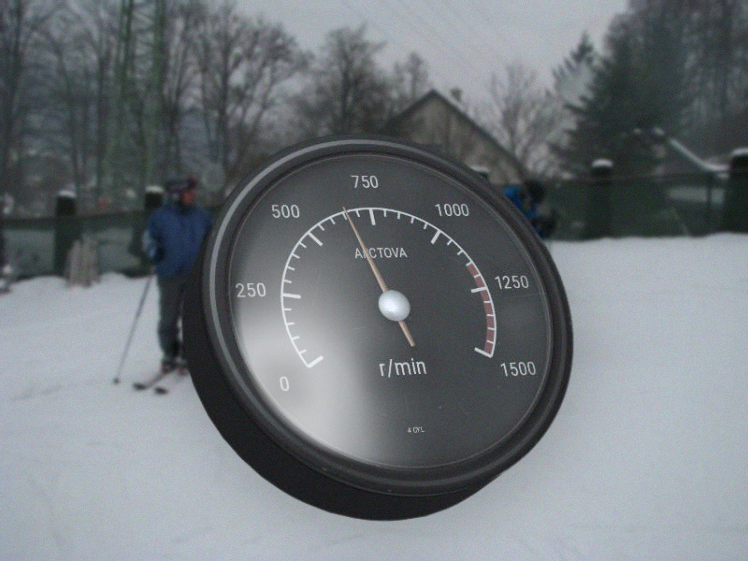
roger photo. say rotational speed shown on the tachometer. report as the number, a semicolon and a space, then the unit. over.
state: 650; rpm
